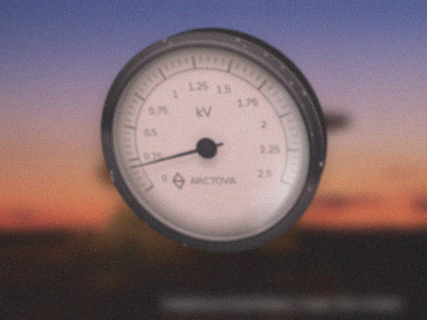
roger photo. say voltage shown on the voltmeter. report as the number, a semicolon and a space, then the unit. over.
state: 0.2; kV
